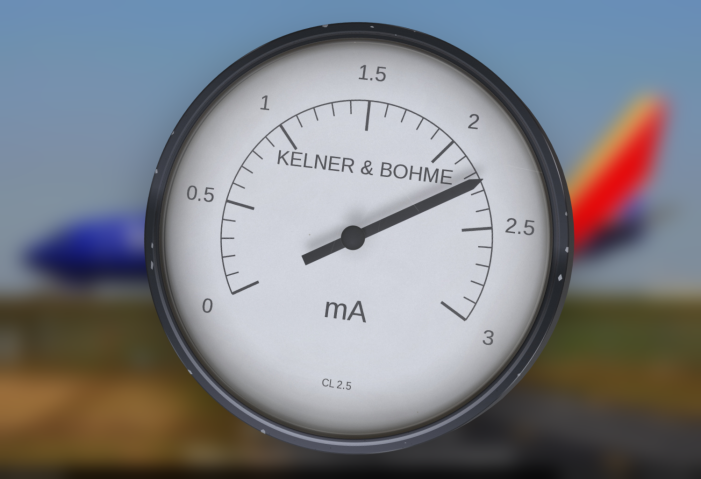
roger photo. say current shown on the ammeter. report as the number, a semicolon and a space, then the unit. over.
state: 2.25; mA
